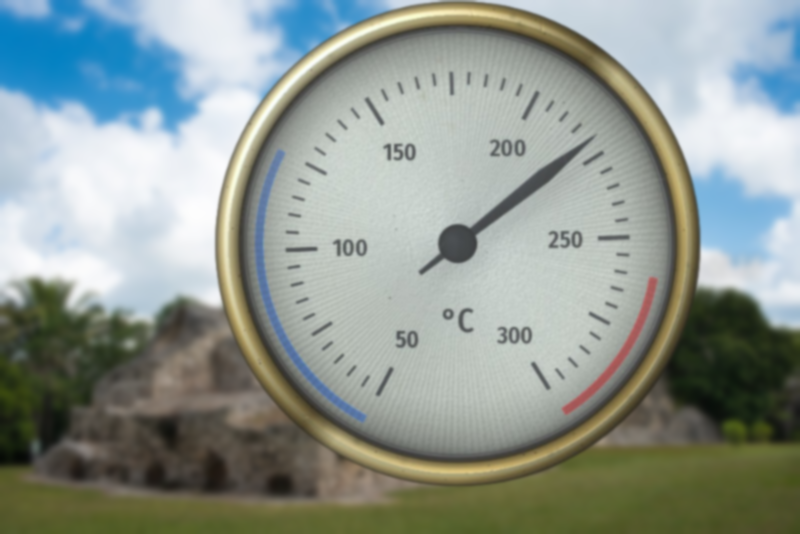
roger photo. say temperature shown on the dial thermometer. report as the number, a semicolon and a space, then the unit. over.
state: 220; °C
